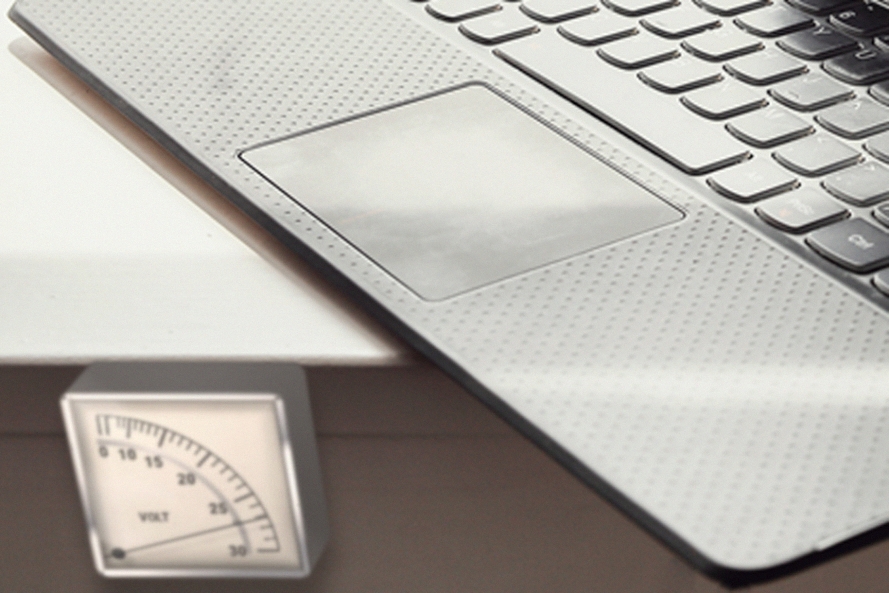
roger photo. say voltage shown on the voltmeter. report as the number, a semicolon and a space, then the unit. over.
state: 27; V
